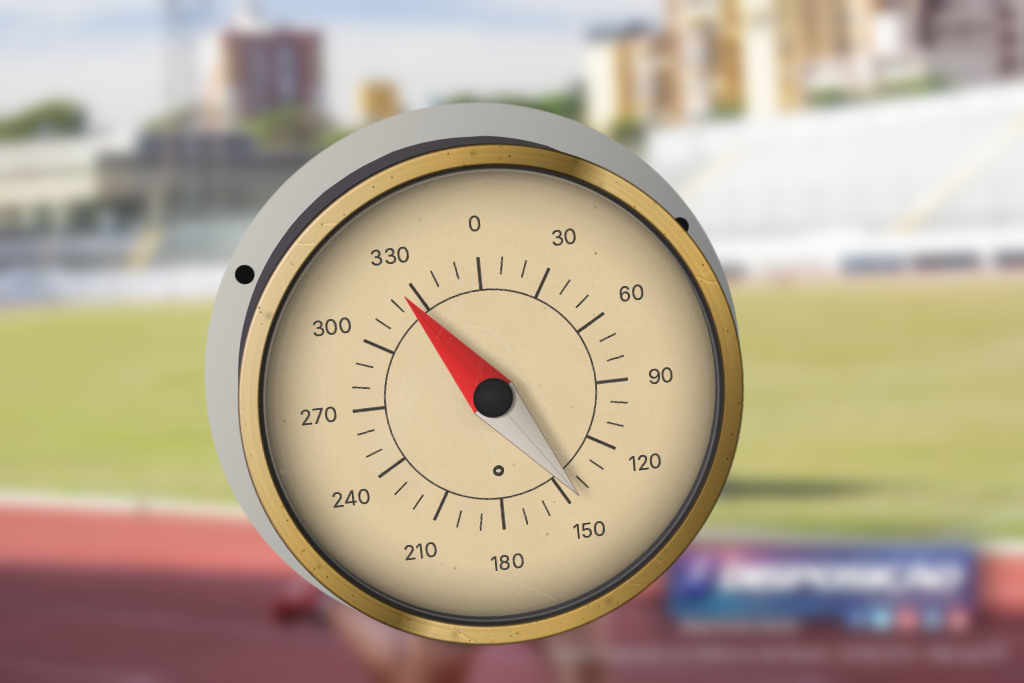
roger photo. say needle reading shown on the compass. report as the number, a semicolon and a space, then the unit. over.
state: 325; °
